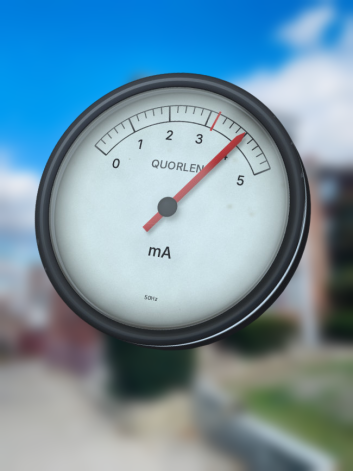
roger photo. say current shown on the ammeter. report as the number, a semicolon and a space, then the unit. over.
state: 4; mA
